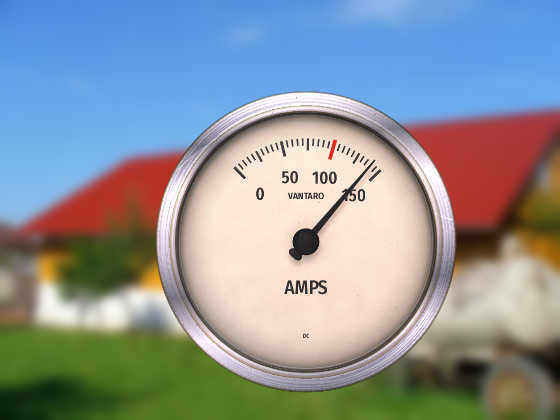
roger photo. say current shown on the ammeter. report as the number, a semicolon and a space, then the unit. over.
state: 140; A
